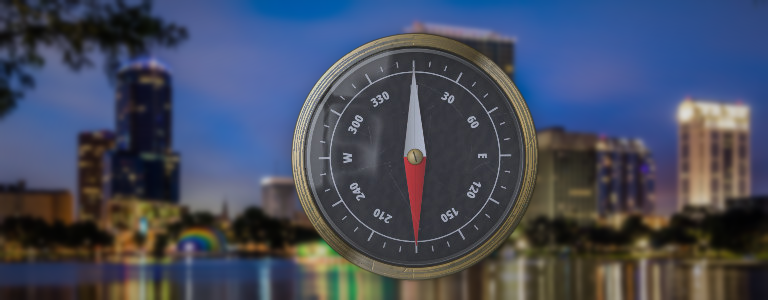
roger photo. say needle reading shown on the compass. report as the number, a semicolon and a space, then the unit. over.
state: 180; °
